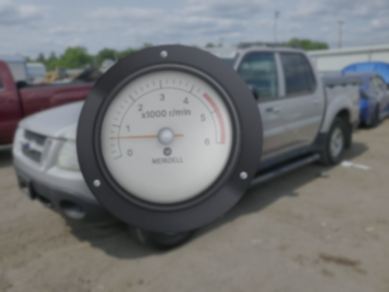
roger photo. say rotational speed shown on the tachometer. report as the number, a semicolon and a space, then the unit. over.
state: 600; rpm
